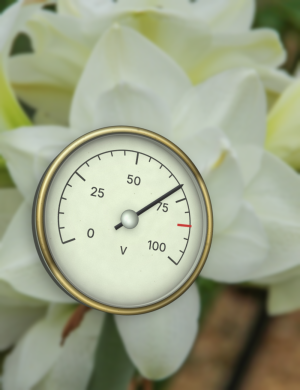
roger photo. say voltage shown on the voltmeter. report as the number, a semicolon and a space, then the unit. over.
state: 70; V
